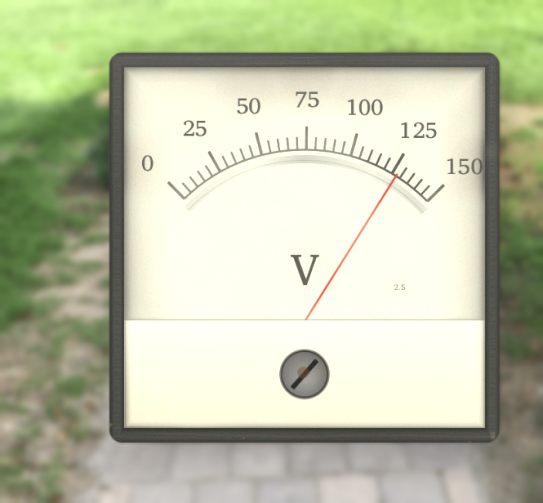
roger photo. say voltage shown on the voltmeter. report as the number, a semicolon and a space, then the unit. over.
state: 127.5; V
